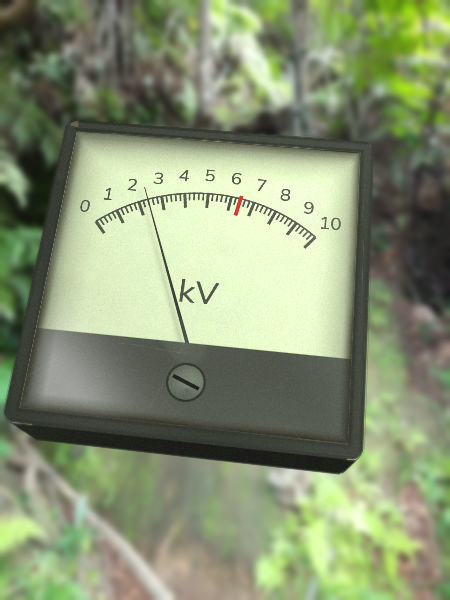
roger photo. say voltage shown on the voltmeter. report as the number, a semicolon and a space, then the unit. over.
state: 2.4; kV
